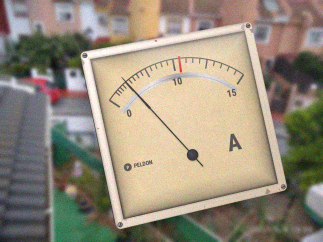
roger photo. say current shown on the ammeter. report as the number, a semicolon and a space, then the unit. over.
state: 5; A
